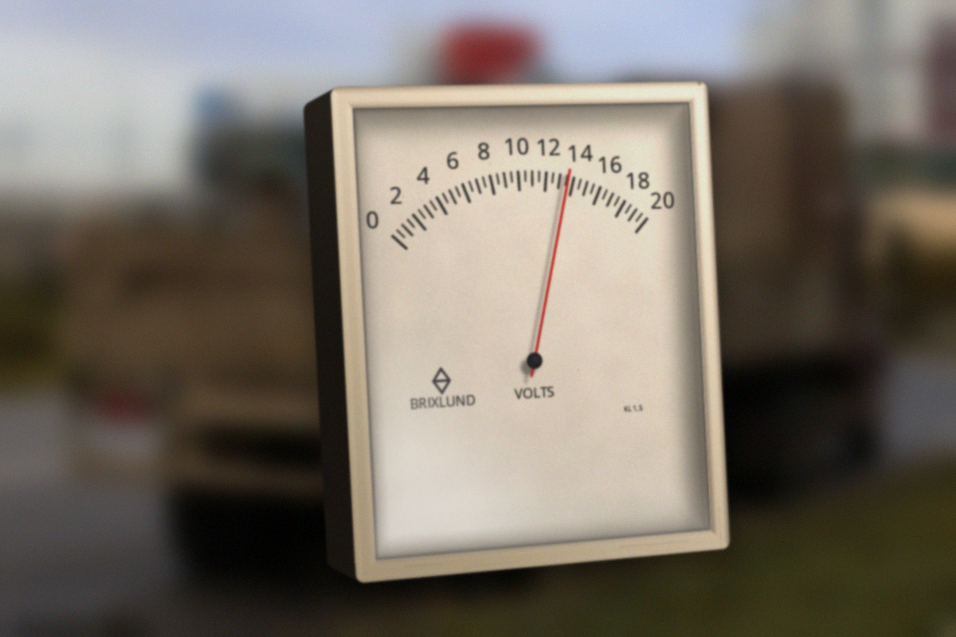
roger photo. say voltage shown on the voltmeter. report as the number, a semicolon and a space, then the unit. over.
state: 13.5; V
